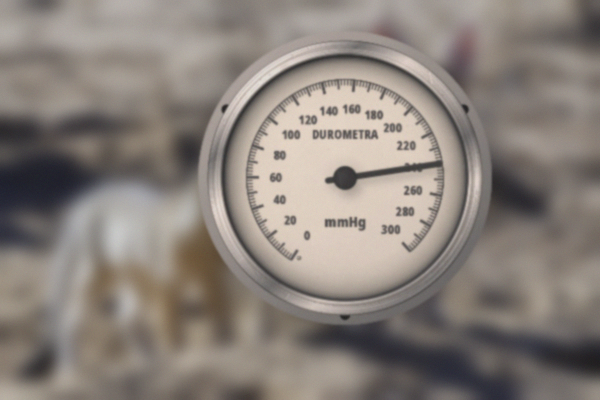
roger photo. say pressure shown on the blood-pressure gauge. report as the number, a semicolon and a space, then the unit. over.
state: 240; mmHg
